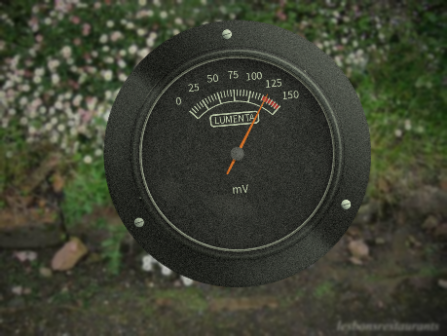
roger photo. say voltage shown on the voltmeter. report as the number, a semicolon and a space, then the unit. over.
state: 125; mV
